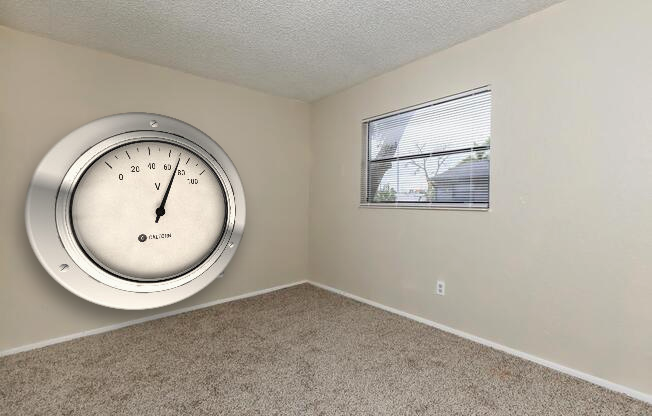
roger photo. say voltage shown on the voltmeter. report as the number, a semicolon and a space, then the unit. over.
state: 70; V
